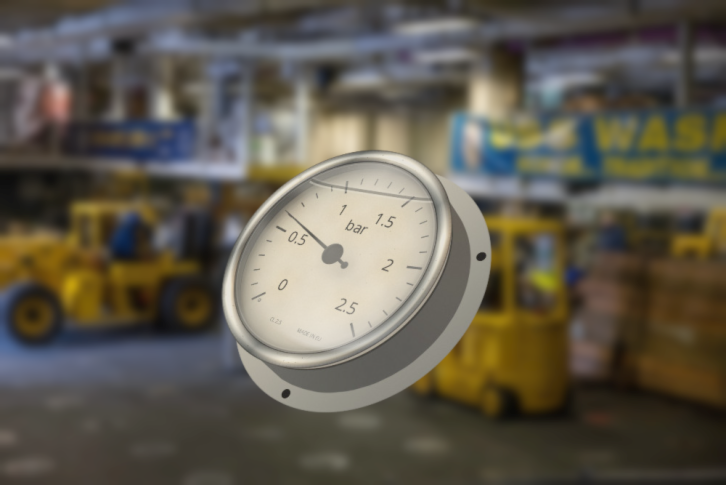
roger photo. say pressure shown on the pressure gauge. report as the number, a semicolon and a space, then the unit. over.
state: 0.6; bar
